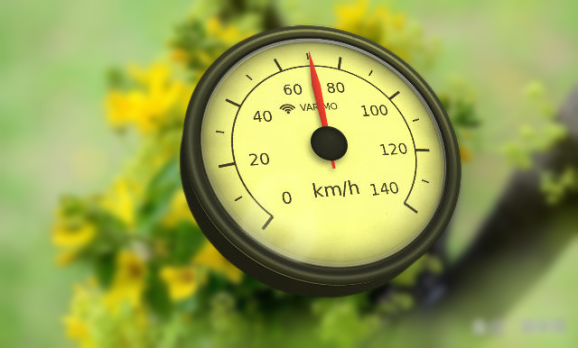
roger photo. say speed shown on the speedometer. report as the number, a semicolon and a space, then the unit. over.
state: 70; km/h
